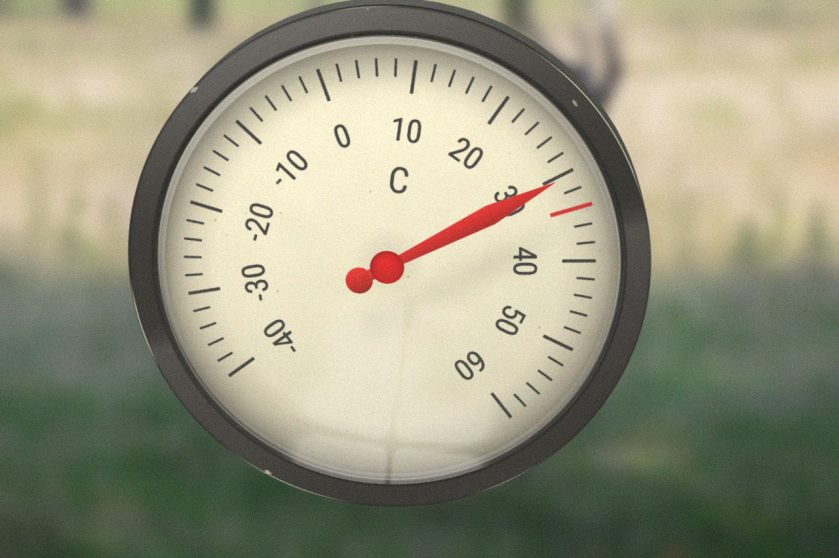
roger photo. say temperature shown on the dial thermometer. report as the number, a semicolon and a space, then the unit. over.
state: 30; °C
